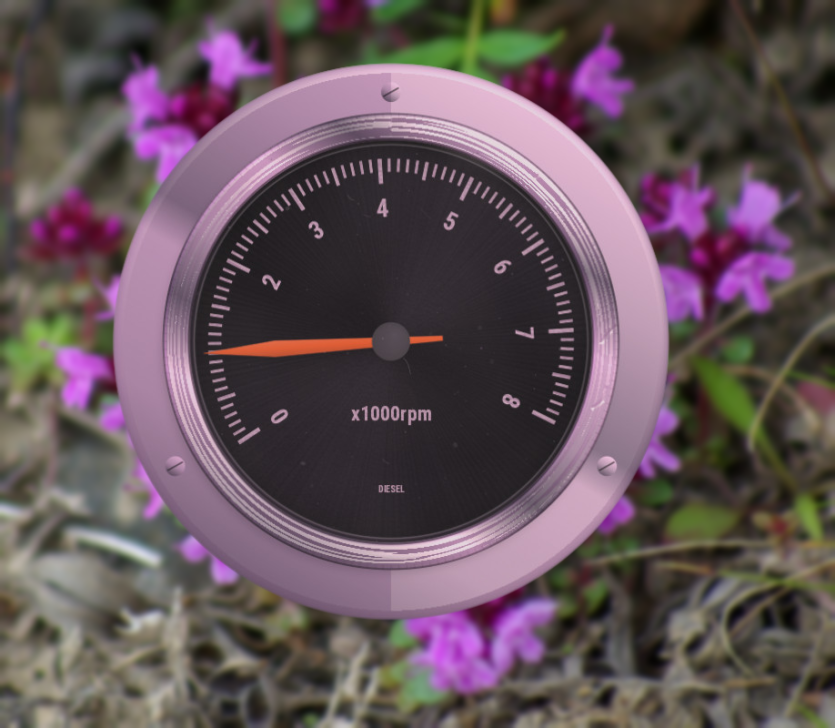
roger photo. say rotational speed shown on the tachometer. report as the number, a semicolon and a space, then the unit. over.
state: 1000; rpm
